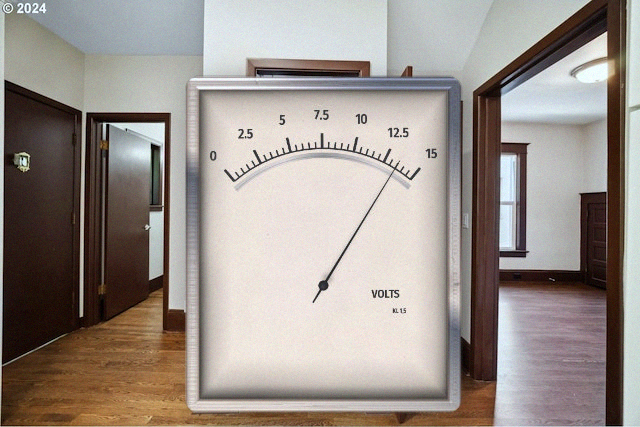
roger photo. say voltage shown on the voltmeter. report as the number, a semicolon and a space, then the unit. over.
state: 13.5; V
